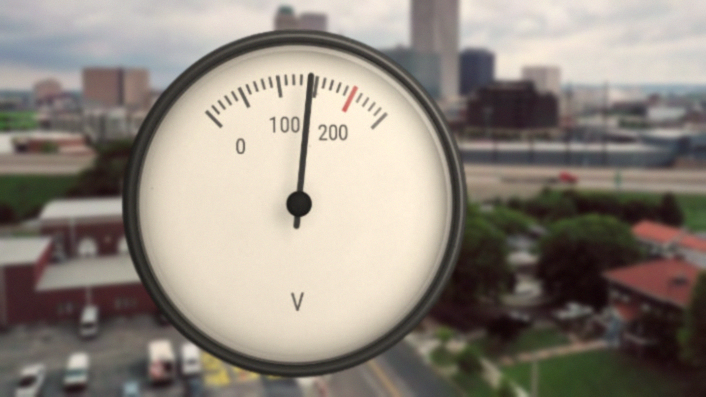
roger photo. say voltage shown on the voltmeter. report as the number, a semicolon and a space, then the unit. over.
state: 140; V
